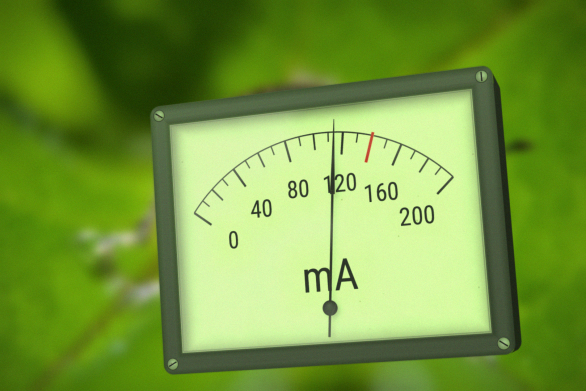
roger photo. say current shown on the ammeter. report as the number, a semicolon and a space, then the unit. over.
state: 115; mA
